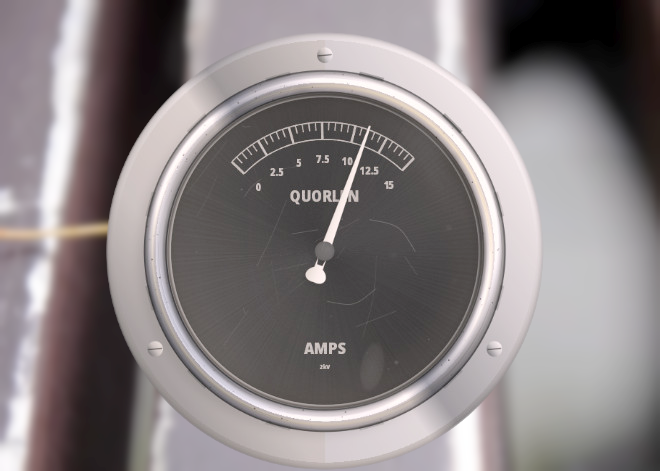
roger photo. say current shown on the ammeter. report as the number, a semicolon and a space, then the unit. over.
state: 11; A
